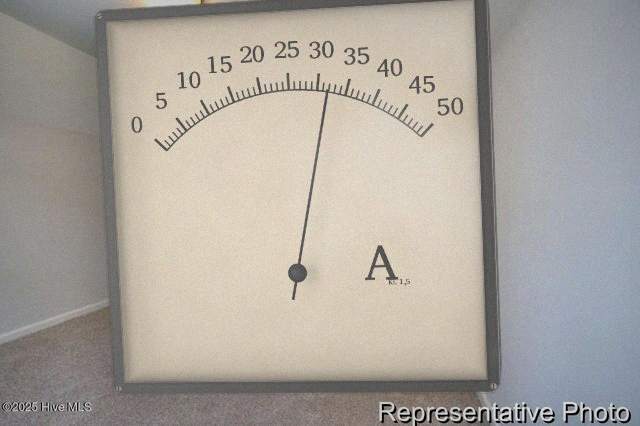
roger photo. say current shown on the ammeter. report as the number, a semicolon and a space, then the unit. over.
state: 32; A
